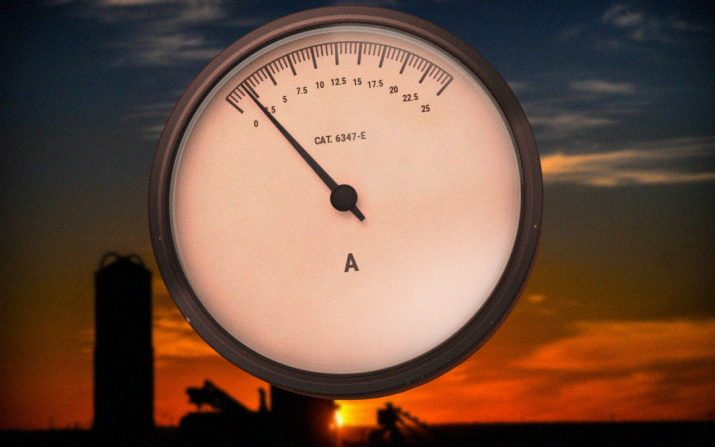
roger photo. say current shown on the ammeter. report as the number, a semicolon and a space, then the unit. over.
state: 2; A
